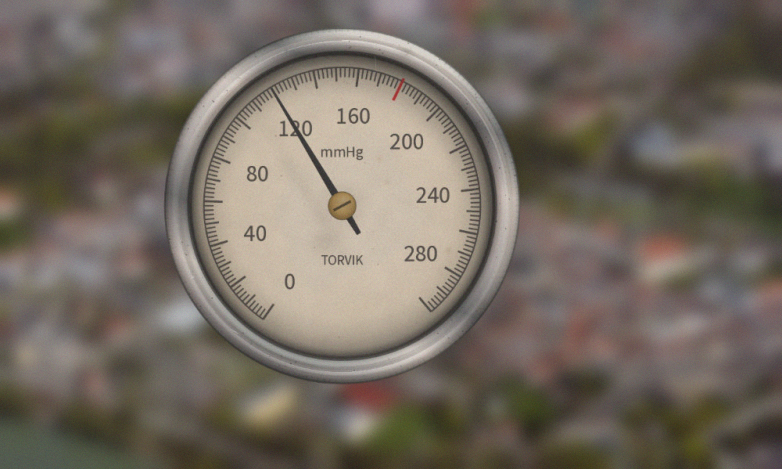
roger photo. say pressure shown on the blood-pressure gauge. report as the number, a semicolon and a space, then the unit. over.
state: 120; mmHg
